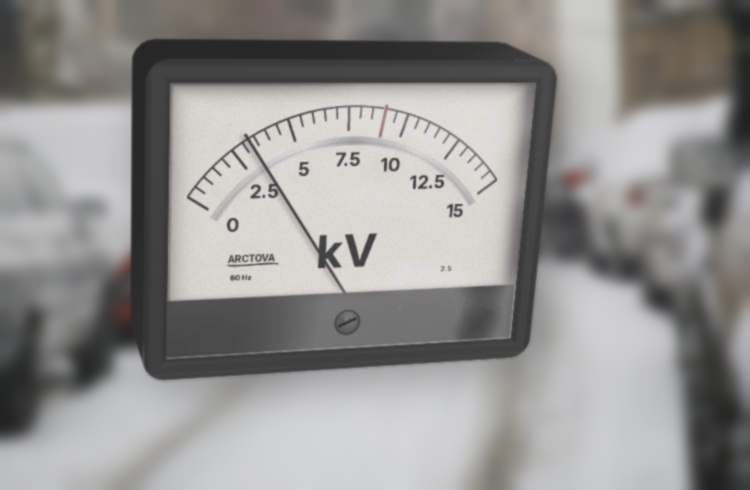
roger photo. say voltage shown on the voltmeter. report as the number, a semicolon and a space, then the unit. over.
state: 3.25; kV
